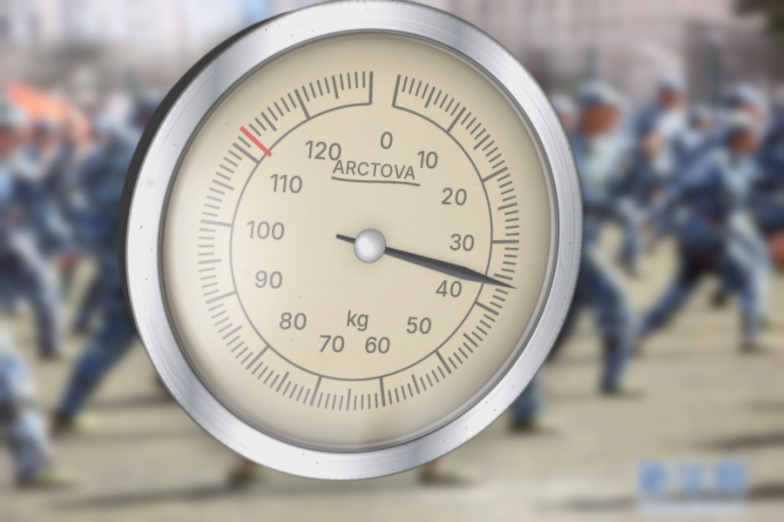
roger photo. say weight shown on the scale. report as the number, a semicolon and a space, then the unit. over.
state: 36; kg
